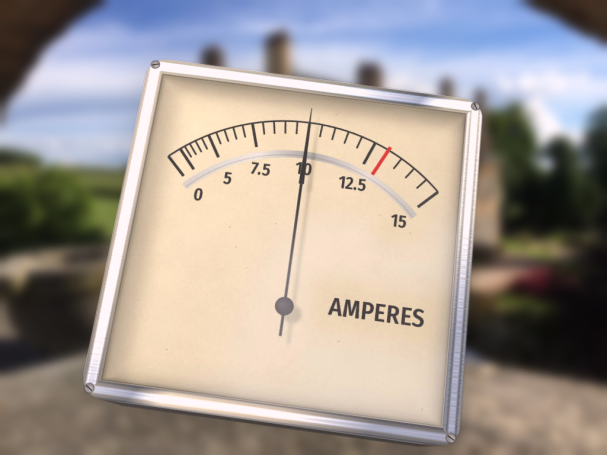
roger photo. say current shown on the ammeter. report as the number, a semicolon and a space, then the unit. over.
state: 10; A
